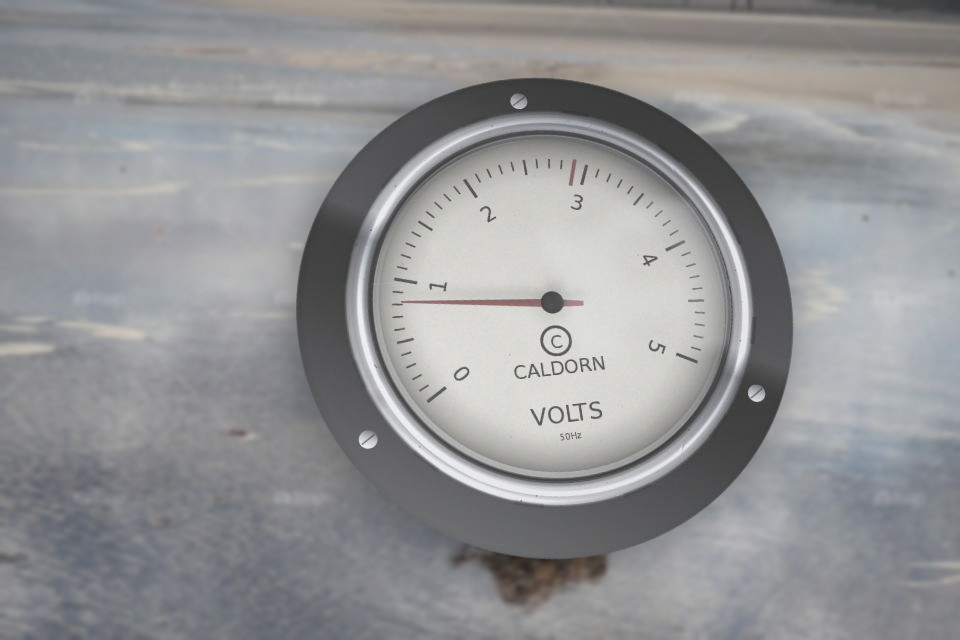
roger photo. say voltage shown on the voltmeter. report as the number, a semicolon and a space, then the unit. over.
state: 0.8; V
